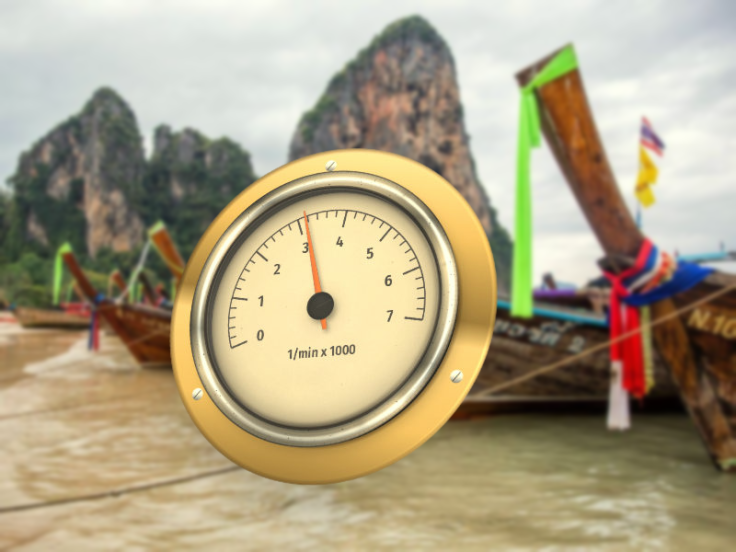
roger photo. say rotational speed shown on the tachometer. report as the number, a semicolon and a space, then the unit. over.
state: 3200; rpm
